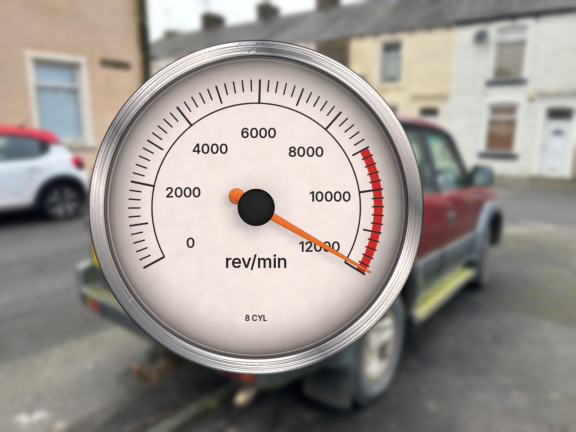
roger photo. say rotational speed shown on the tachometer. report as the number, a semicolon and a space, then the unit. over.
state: 11900; rpm
